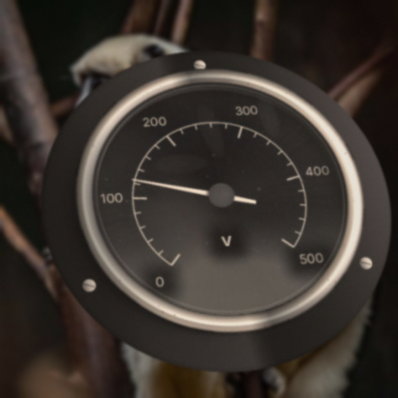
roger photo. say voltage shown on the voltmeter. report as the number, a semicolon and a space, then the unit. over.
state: 120; V
